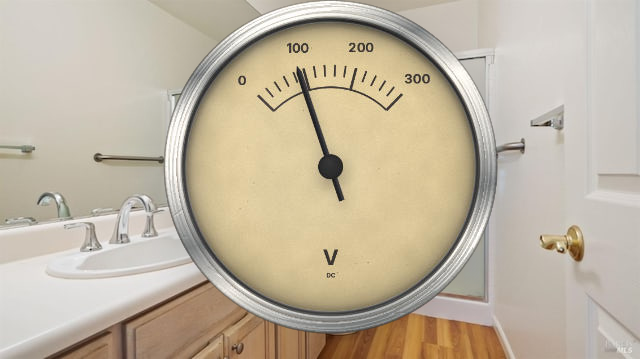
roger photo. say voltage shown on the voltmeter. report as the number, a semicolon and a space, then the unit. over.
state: 90; V
